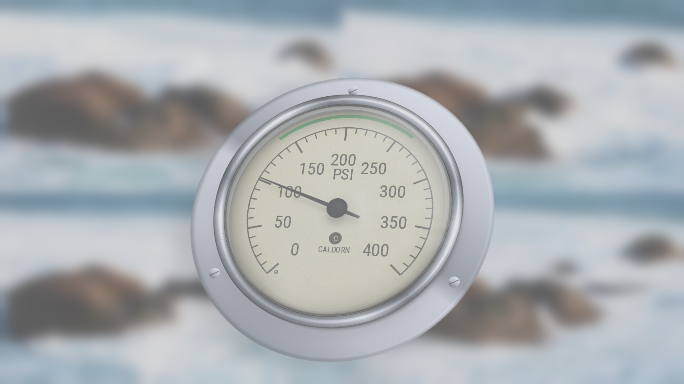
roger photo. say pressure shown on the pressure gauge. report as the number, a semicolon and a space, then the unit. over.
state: 100; psi
